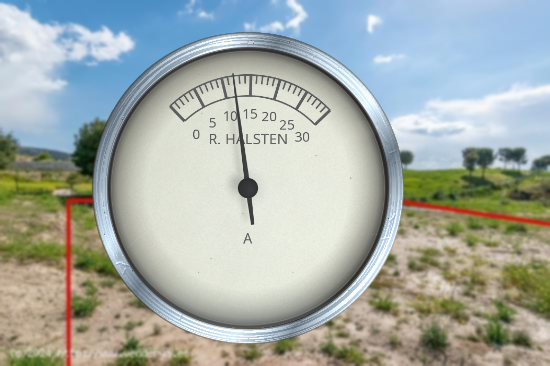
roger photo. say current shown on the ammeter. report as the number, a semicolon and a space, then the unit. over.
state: 12; A
